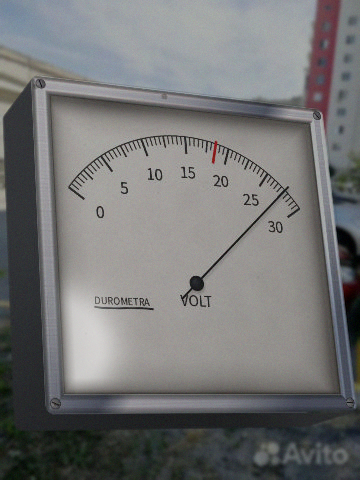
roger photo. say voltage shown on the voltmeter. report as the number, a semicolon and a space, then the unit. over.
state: 27.5; V
